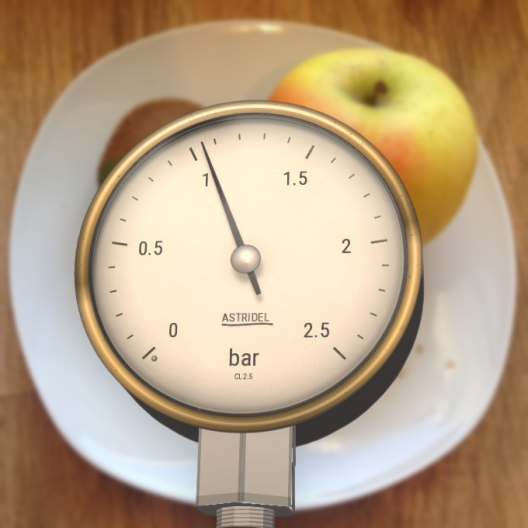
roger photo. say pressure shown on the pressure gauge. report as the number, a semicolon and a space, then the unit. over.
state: 1.05; bar
